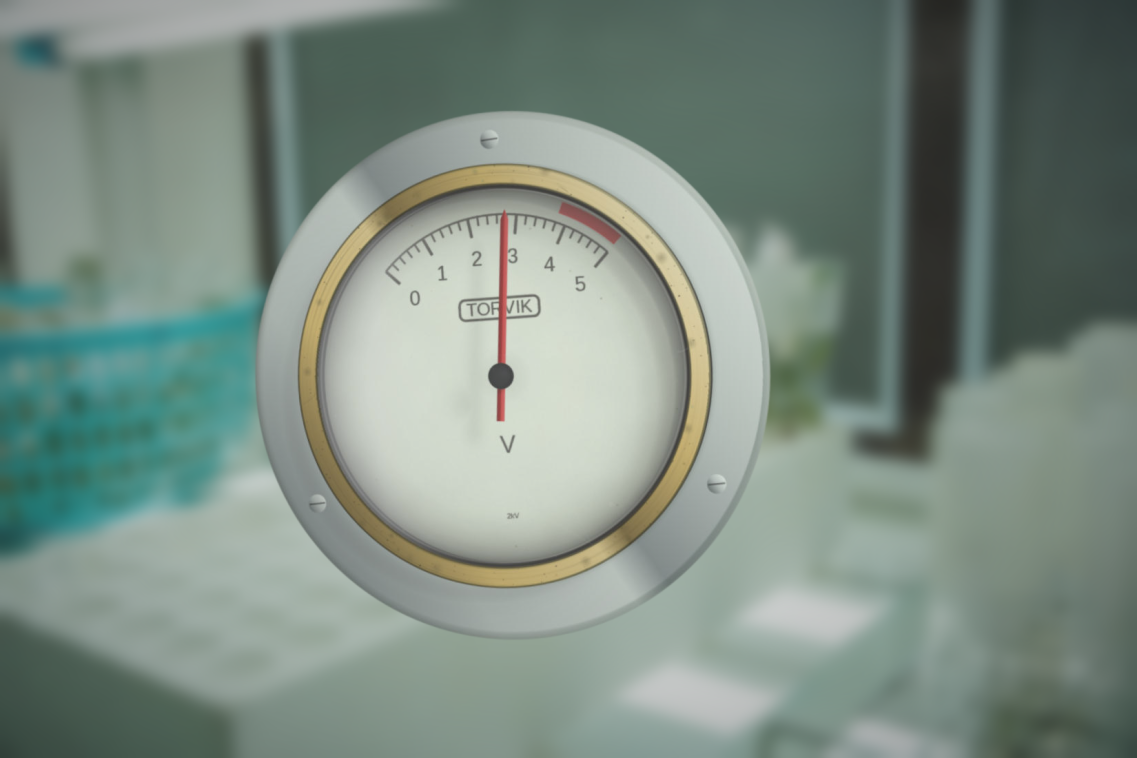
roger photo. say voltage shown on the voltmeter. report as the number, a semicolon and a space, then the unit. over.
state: 2.8; V
